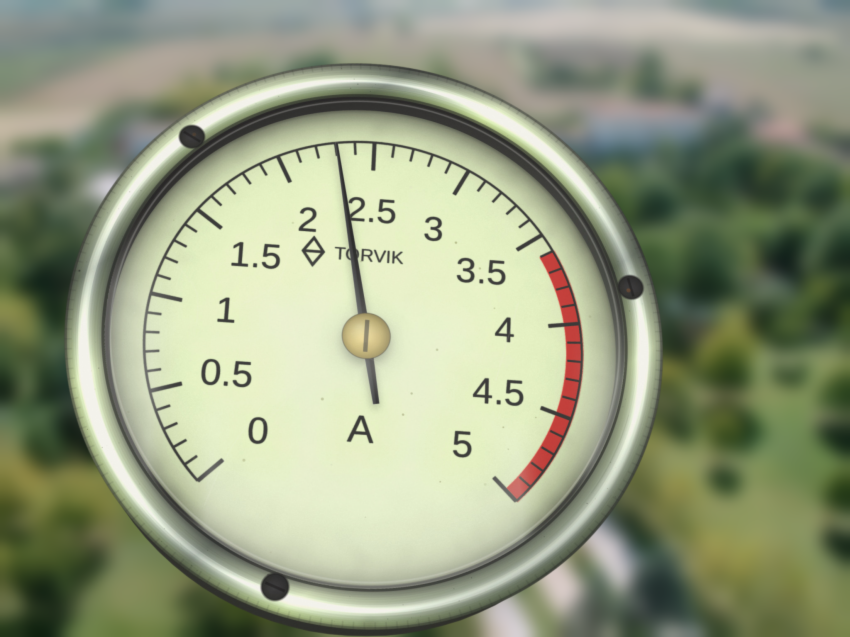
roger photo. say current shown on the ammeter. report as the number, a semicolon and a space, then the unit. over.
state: 2.3; A
